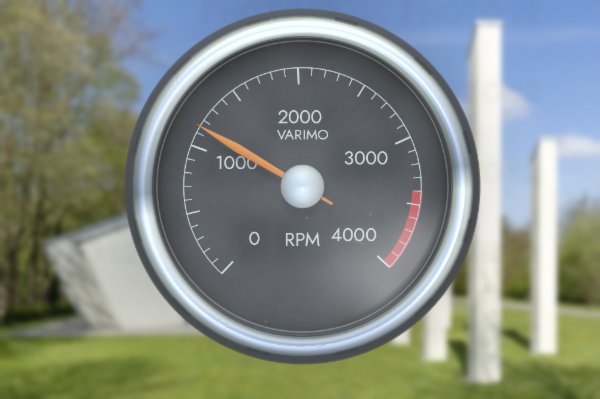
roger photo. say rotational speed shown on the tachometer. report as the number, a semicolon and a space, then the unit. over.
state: 1150; rpm
